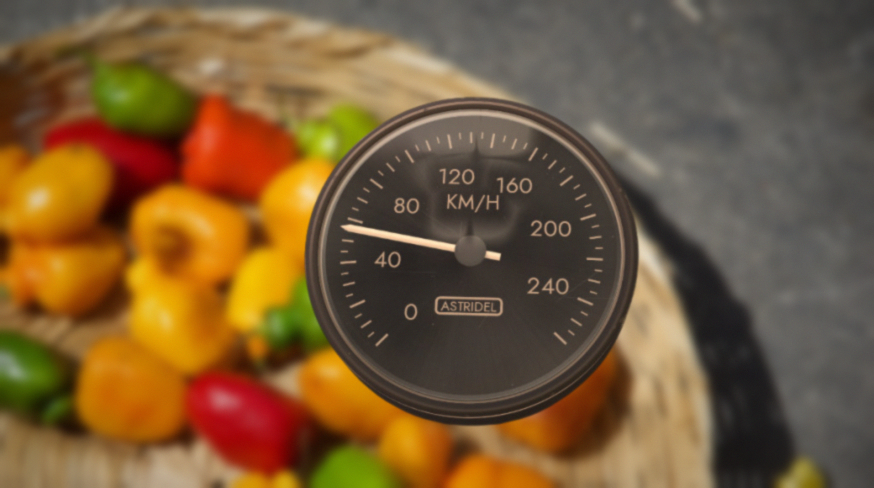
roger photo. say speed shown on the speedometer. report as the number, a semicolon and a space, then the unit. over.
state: 55; km/h
